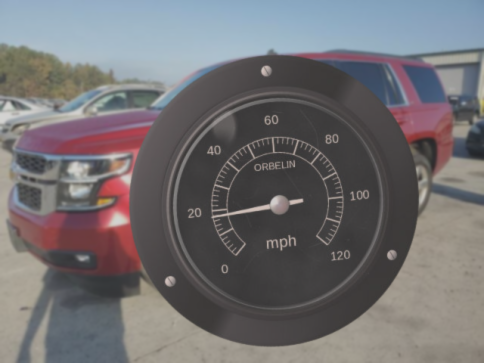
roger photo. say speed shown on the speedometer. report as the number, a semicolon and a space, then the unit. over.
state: 18; mph
